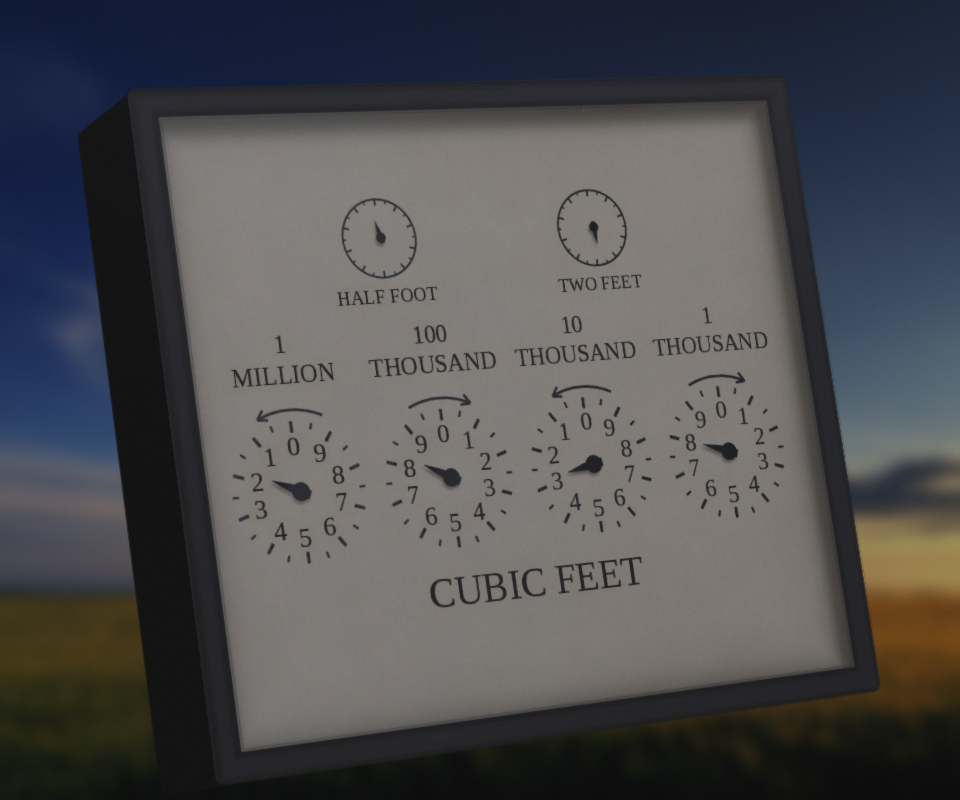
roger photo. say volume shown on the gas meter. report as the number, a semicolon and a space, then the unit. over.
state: 182800; ft³
